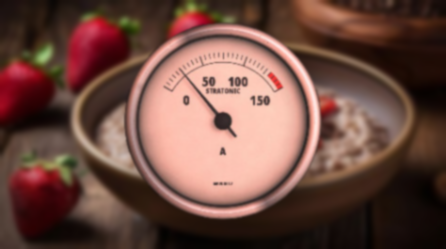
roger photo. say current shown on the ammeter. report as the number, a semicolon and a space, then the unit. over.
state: 25; A
